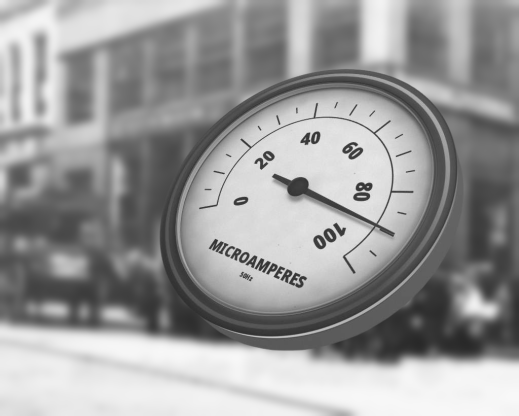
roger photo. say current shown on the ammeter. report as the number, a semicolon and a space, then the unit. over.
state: 90; µA
